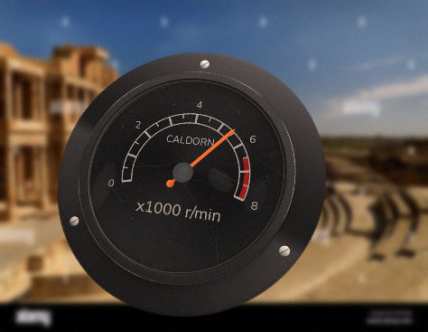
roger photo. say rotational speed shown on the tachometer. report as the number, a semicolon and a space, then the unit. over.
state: 5500; rpm
